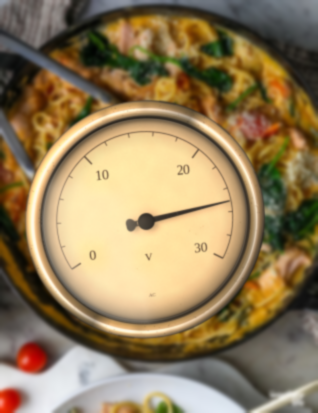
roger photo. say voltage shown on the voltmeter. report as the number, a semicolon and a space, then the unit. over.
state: 25; V
